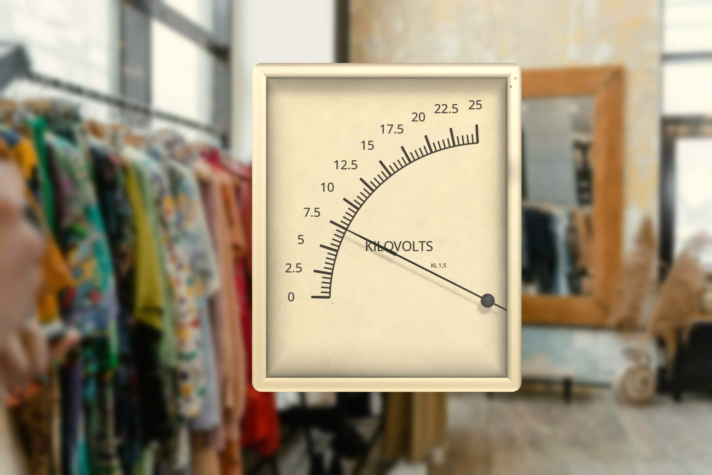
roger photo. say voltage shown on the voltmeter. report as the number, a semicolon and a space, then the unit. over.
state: 7.5; kV
